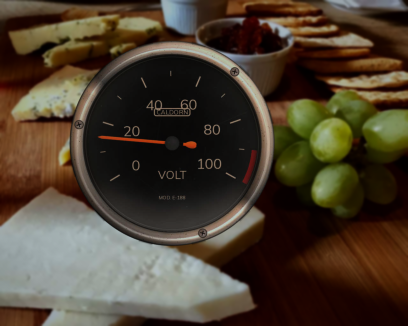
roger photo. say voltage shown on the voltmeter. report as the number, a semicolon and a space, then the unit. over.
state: 15; V
